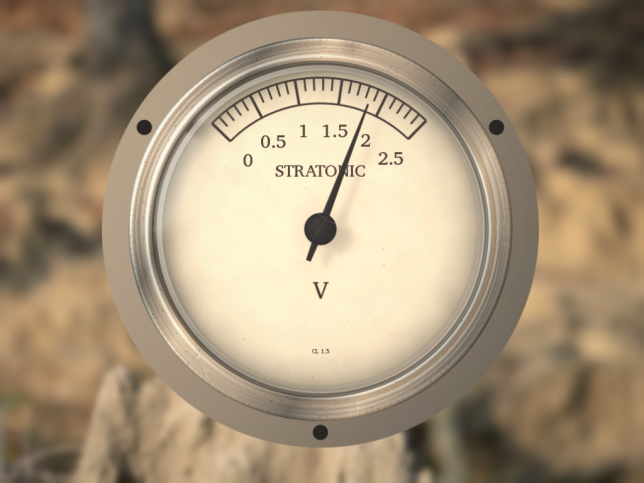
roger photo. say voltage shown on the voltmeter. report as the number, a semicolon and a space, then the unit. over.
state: 1.85; V
